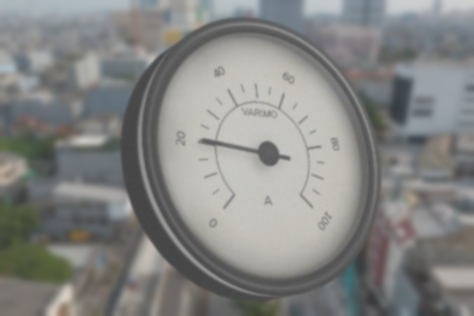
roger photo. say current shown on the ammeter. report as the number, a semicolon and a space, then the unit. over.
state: 20; A
